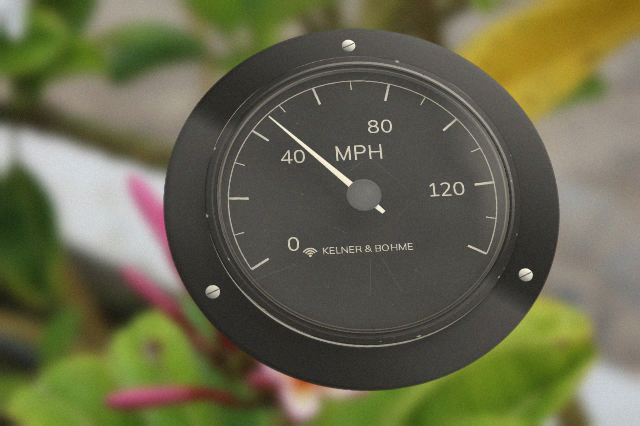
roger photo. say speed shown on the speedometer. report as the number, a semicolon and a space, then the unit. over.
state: 45; mph
